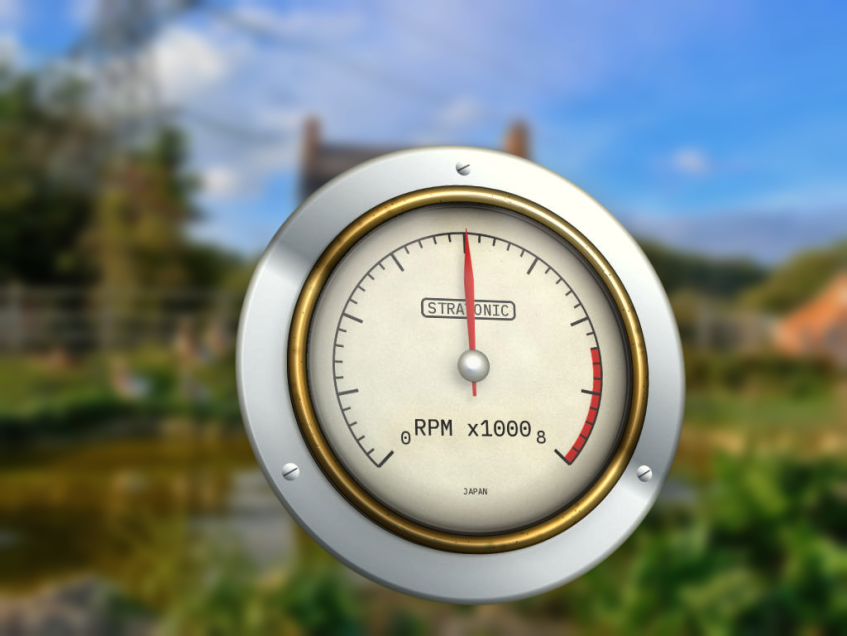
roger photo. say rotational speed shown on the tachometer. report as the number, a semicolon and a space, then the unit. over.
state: 4000; rpm
